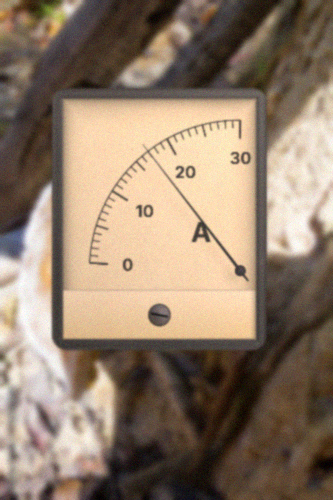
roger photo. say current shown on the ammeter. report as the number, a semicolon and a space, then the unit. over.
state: 17; A
